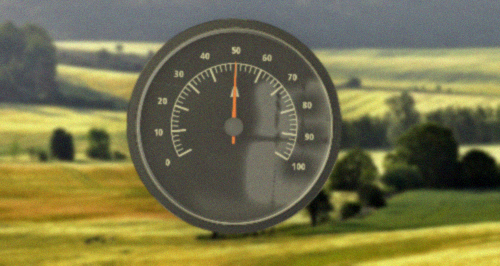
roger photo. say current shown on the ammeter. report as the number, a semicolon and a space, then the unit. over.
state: 50; A
